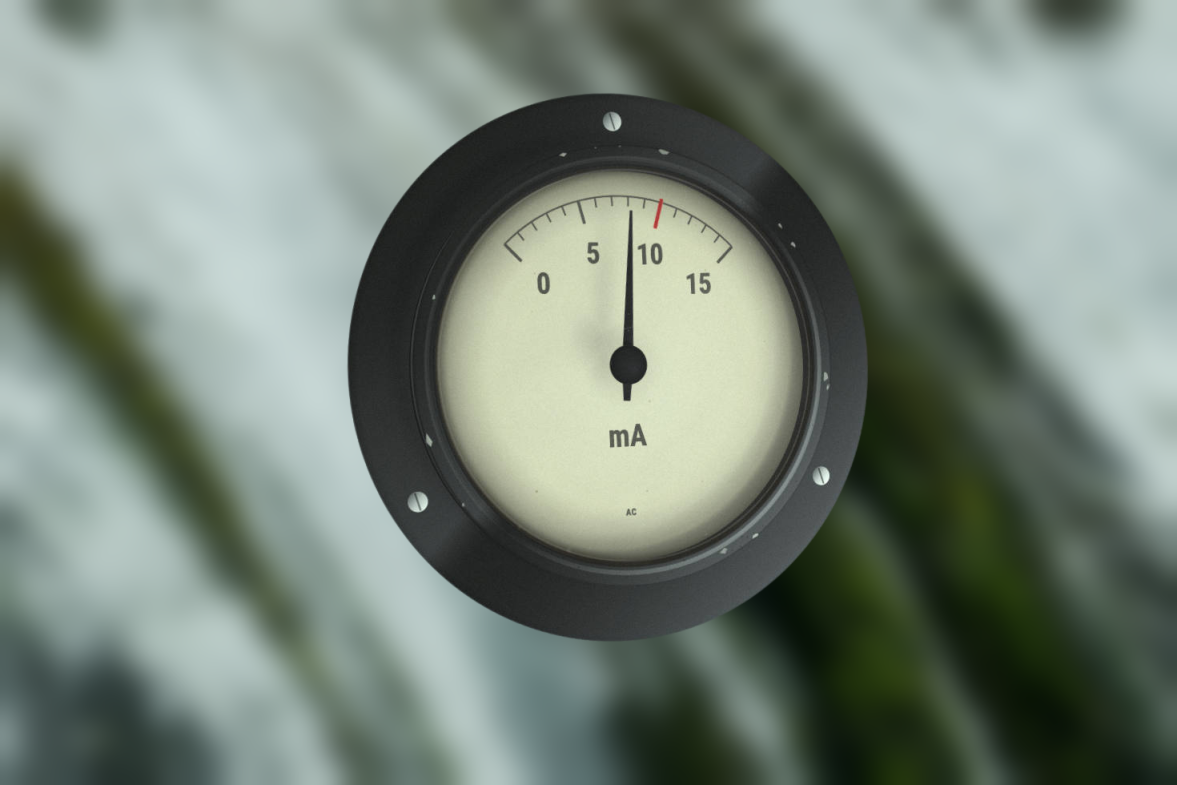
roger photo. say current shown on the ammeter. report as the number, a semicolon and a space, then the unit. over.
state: 8; mA
